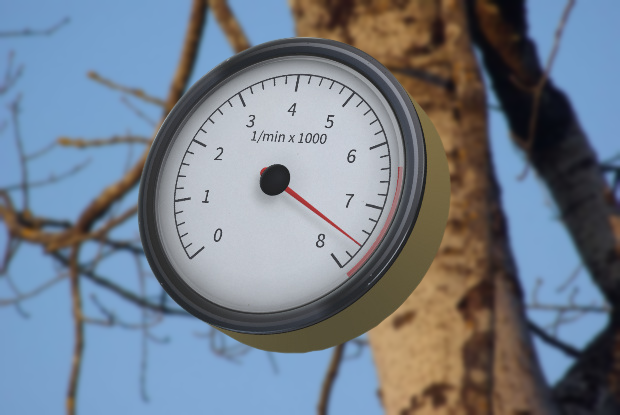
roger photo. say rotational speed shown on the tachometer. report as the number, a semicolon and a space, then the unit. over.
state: 7600; rpm
